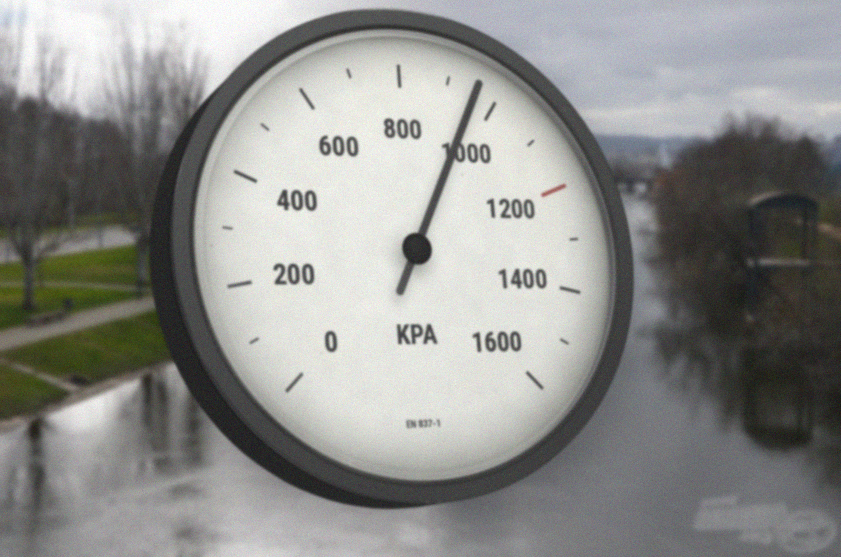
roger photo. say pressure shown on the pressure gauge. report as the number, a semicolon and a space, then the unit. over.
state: 950; kPa
